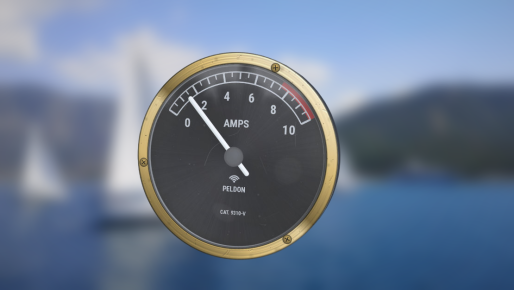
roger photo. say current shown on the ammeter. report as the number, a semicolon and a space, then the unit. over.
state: 1.5; A
